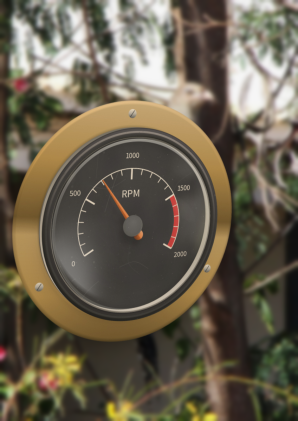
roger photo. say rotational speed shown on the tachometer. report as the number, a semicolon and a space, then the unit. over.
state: 700; rpm
